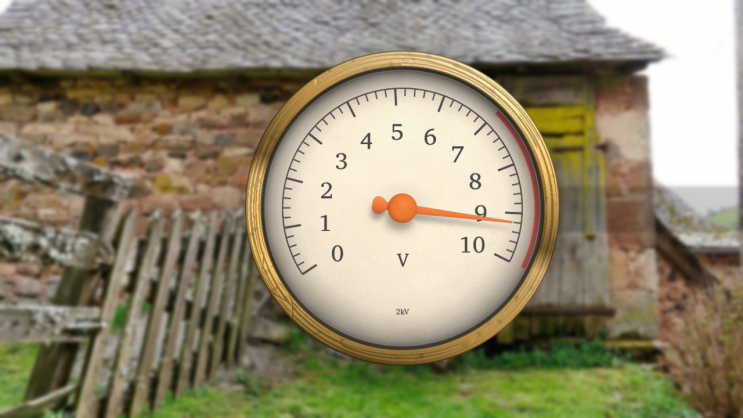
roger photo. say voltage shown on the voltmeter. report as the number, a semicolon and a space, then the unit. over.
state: 9.2; V
